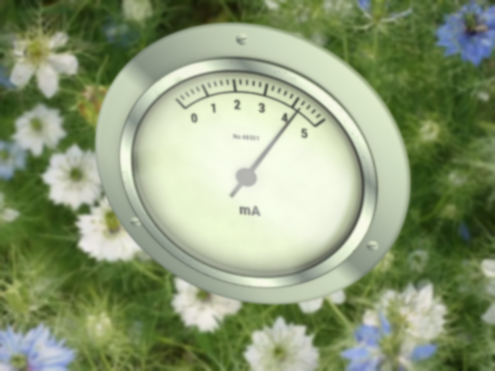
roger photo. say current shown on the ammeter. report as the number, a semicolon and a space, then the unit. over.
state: 4.2; mA
